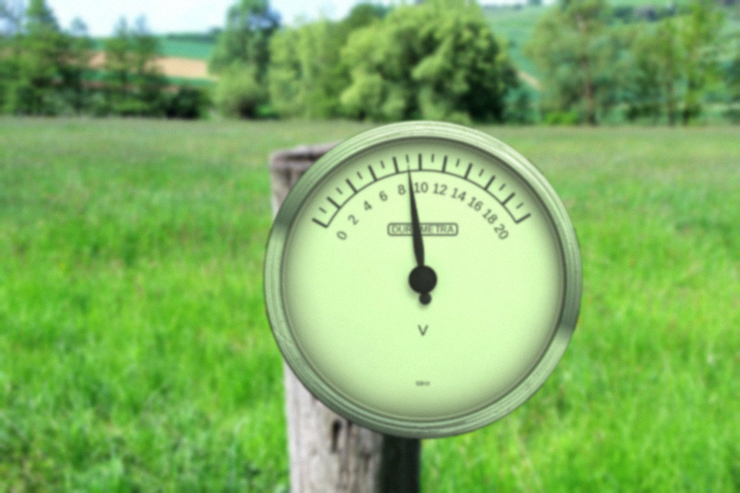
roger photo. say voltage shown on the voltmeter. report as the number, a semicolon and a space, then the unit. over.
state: 9; V
